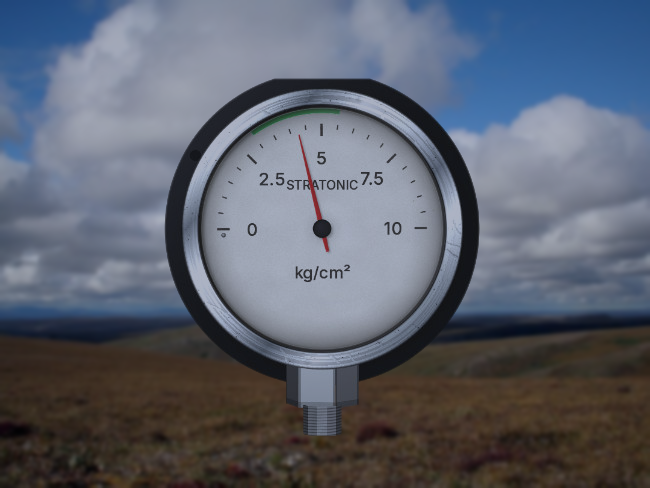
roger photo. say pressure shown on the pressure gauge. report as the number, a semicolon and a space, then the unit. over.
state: 4.25; kg/cm²
